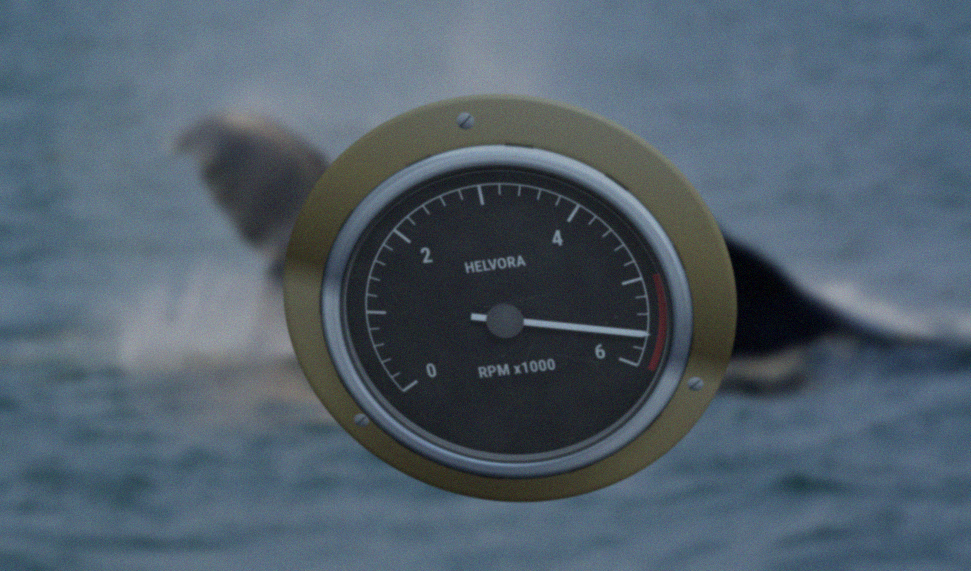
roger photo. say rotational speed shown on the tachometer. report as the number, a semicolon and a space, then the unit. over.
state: 5600; rpm
